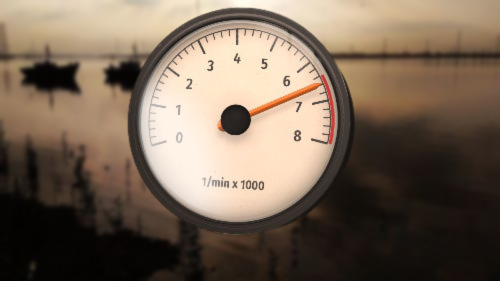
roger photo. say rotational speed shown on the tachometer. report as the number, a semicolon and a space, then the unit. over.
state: 6600; rpm
